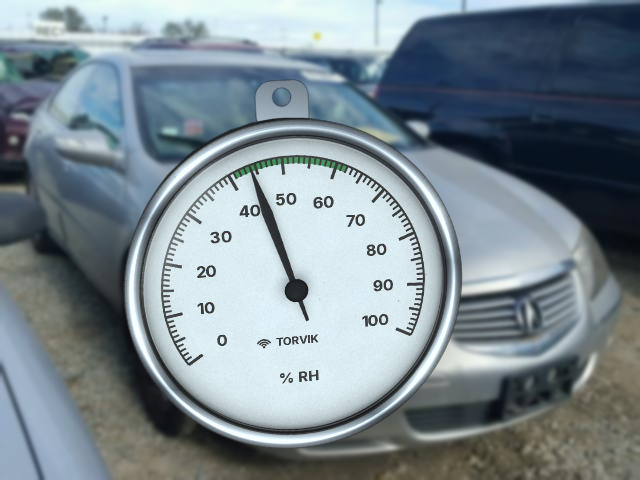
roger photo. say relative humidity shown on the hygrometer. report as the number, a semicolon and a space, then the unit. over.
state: 44; %
